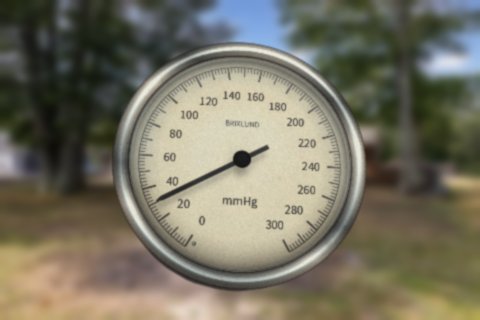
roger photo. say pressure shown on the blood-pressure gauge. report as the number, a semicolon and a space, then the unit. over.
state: 30; mmHg
